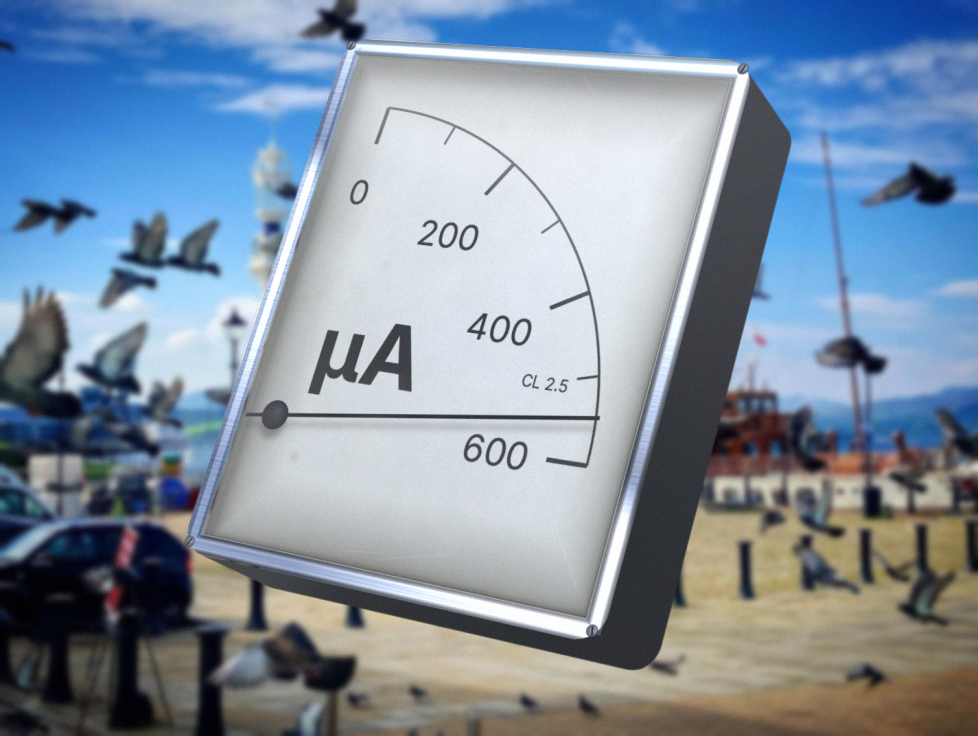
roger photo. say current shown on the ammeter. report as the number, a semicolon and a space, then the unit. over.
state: 550; µA
